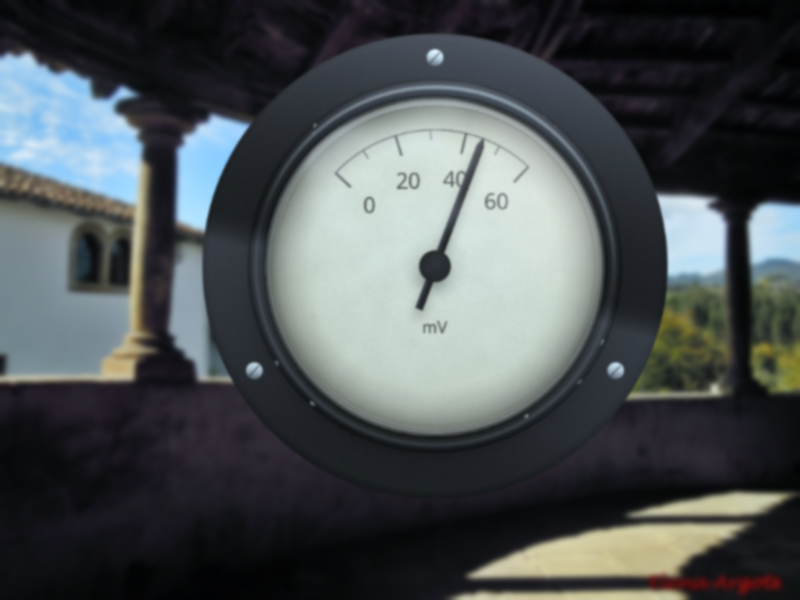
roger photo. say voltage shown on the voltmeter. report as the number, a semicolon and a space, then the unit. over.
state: 45; mV
